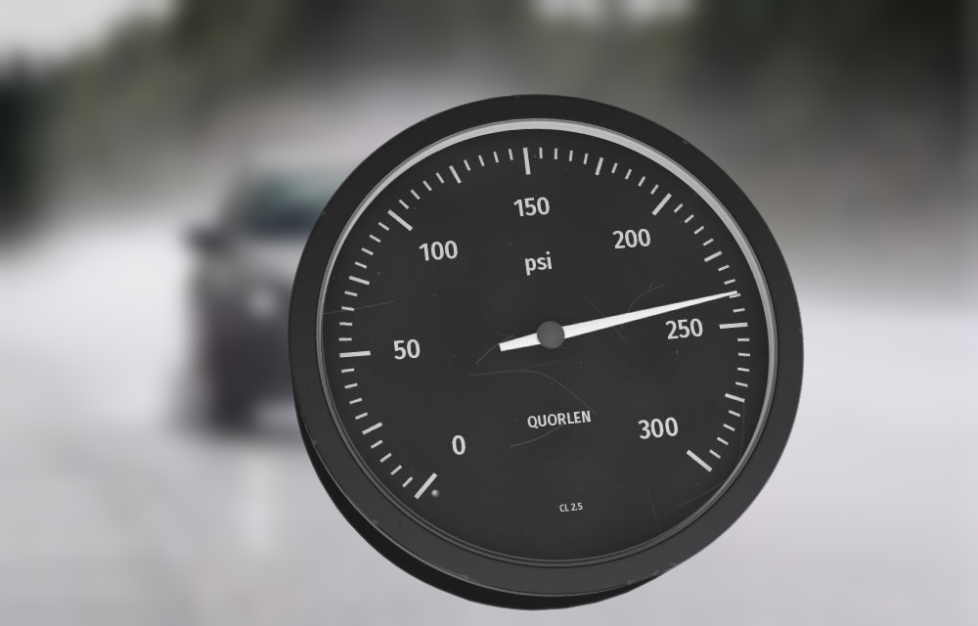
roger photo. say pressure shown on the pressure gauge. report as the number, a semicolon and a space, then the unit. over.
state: 240; psi
